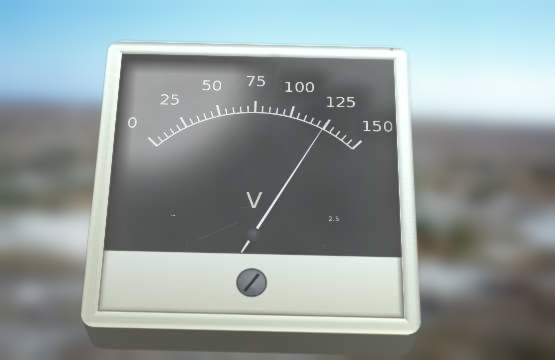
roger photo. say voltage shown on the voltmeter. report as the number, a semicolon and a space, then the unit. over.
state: 125; V
